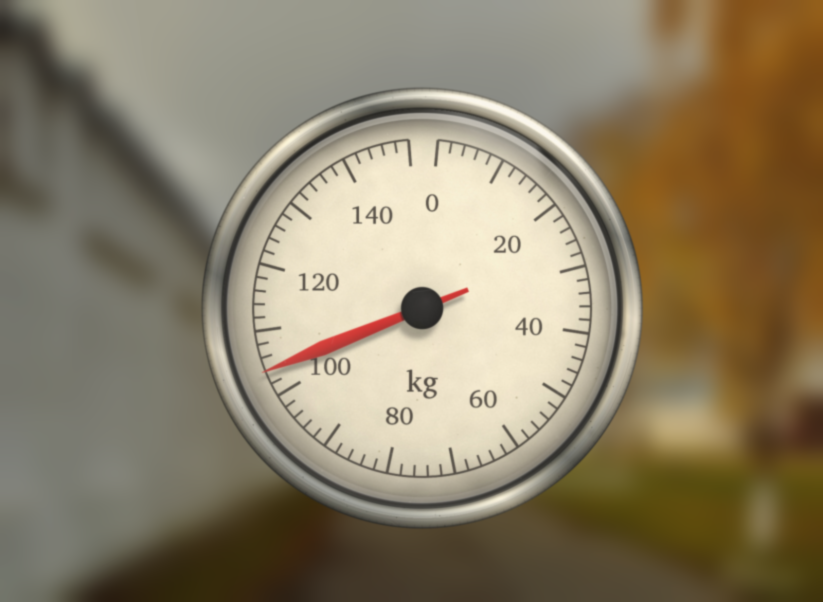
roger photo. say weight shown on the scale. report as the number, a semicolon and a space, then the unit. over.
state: 104; kg
